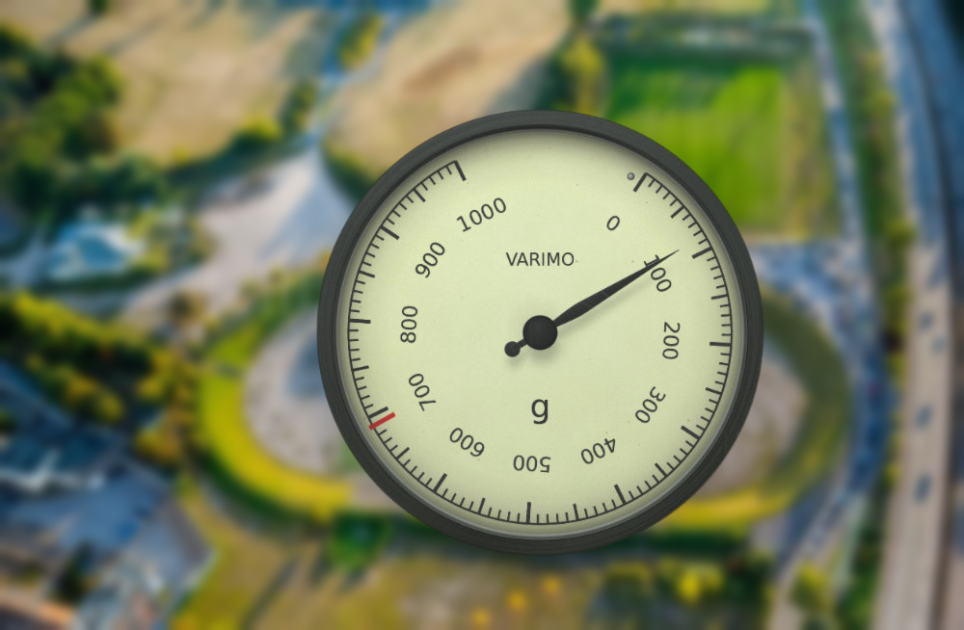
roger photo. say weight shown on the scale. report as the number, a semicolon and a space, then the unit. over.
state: 85; g
